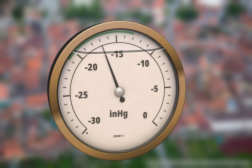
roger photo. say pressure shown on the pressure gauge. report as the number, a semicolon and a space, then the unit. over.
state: -17; inHg
